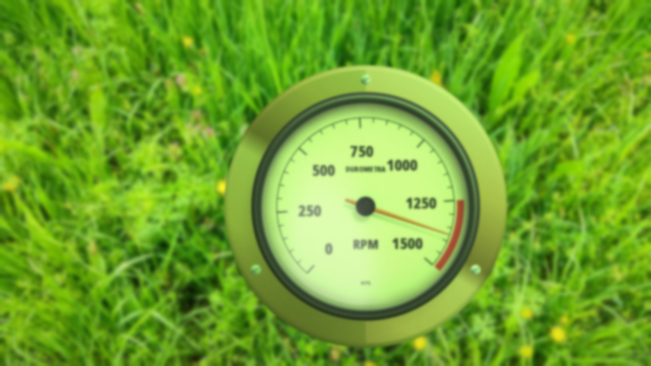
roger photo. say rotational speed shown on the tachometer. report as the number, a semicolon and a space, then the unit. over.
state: 1375; rpm
